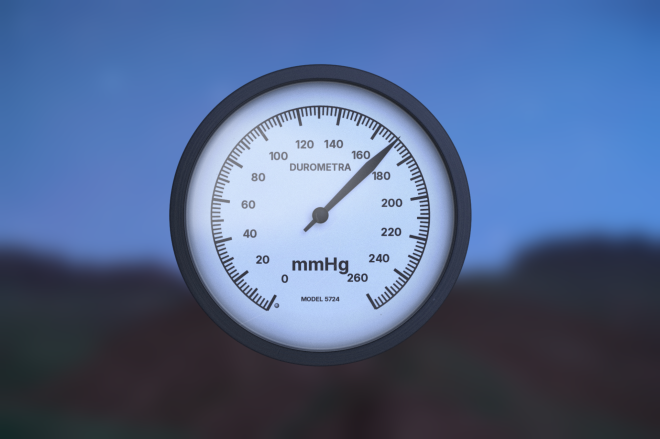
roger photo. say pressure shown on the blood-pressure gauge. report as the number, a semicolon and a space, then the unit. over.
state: 170; mmHg
